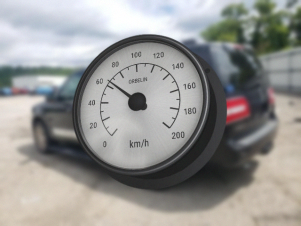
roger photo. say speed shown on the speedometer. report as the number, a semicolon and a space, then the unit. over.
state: 65; km/h
